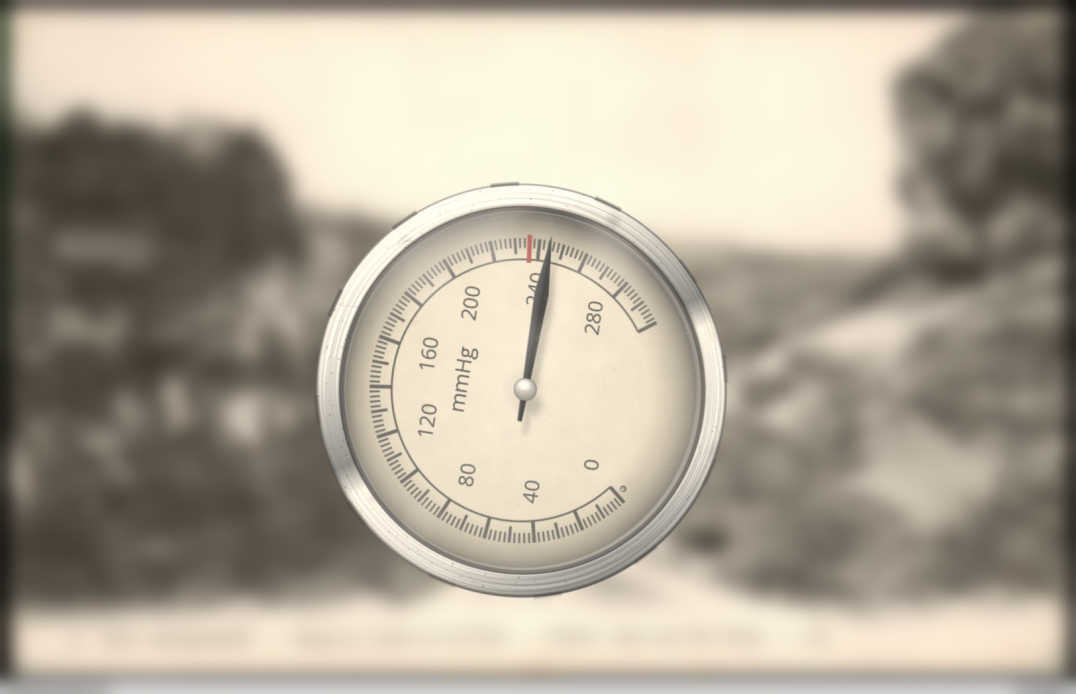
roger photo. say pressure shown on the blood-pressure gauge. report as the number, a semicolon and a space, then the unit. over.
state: 244; mmHg
